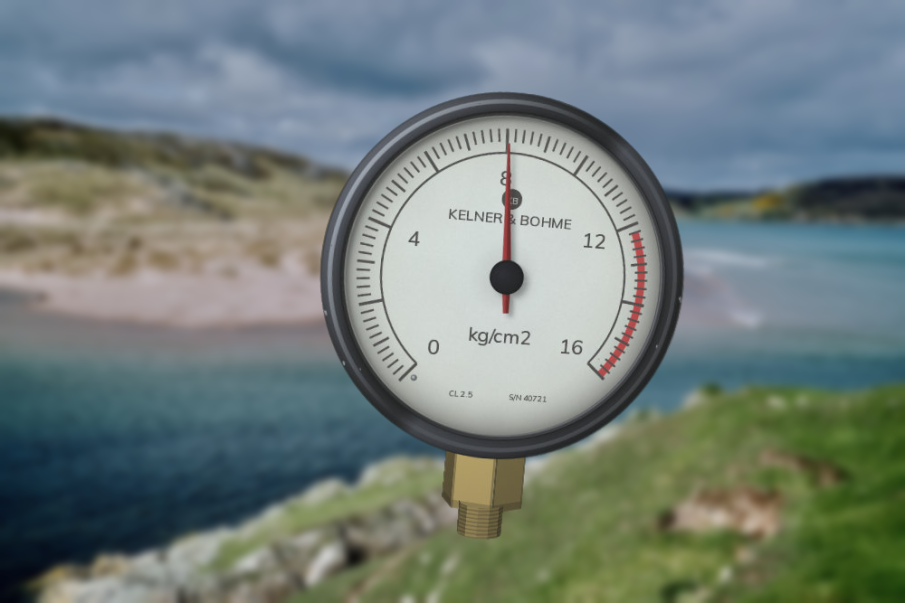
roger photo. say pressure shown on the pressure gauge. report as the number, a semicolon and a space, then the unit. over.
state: 8; kg/cm²
